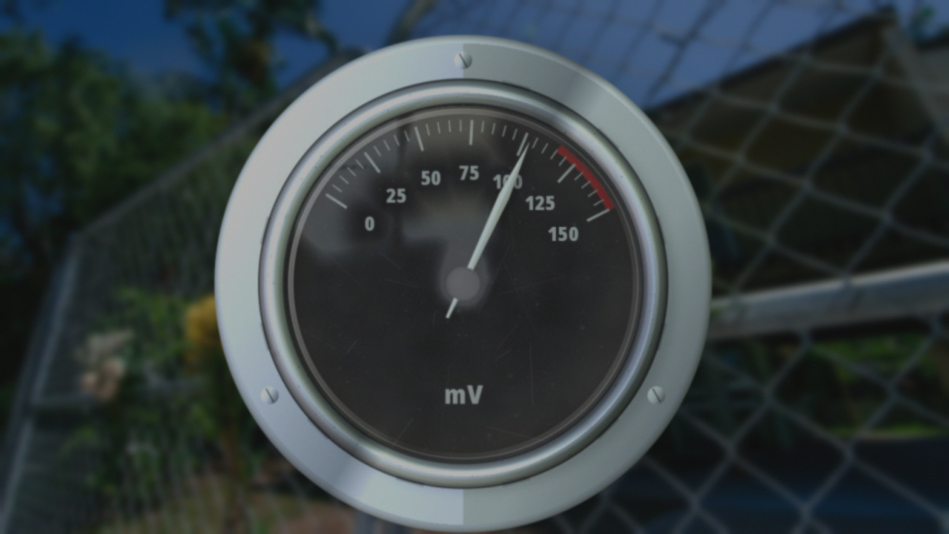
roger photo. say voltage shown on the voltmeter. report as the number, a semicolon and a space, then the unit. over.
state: 102.5; mV
